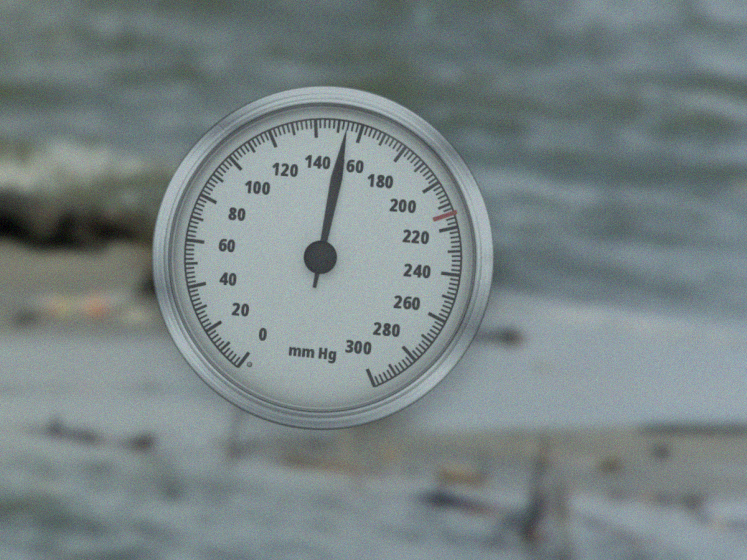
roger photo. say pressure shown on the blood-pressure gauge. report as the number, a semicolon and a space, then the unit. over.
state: 154; mmHg
